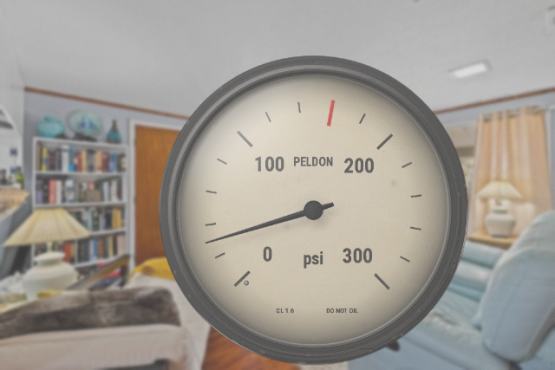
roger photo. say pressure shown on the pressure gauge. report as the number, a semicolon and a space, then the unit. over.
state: 30; psi
